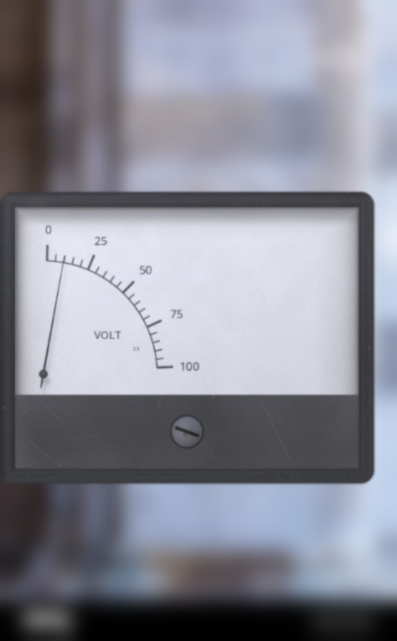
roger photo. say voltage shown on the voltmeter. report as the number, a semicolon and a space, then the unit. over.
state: 10; V
